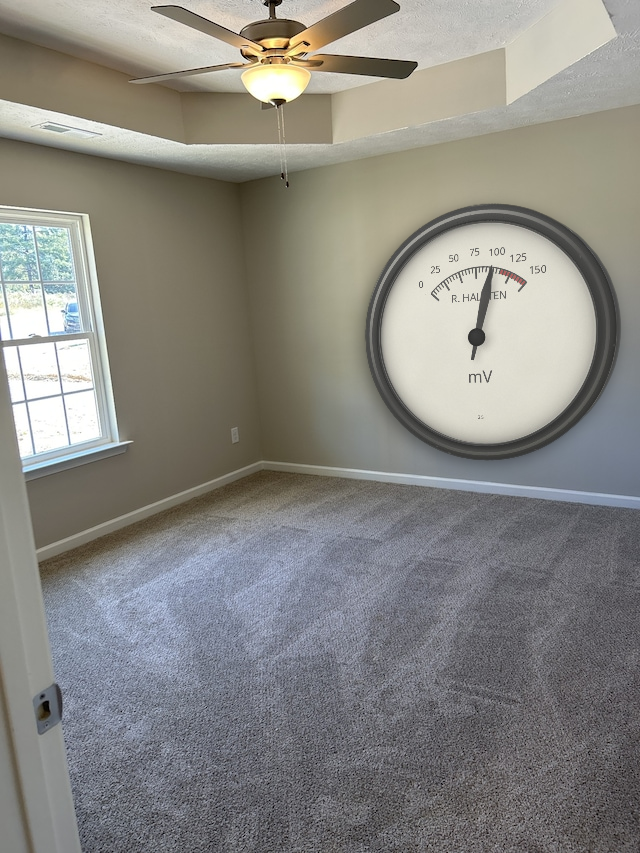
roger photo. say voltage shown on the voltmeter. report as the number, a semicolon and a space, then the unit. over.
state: 100; mV
